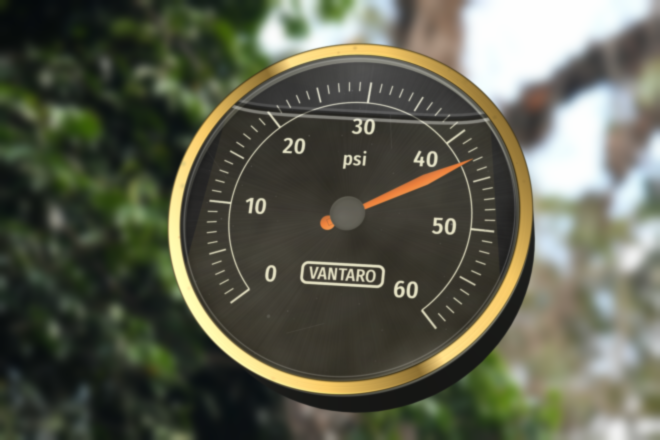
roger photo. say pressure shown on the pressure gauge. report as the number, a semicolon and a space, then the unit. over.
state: 43; psi
